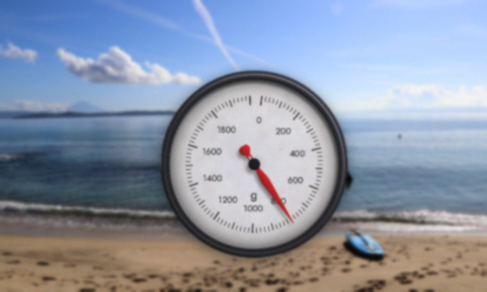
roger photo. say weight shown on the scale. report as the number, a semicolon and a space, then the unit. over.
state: 800; g
